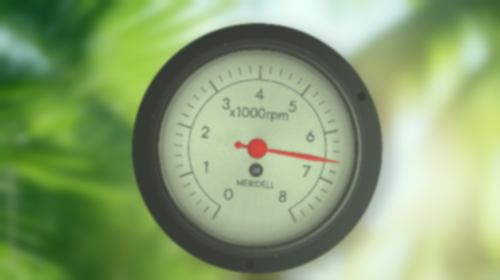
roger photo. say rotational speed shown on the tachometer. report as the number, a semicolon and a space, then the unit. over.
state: 6600; rpm
